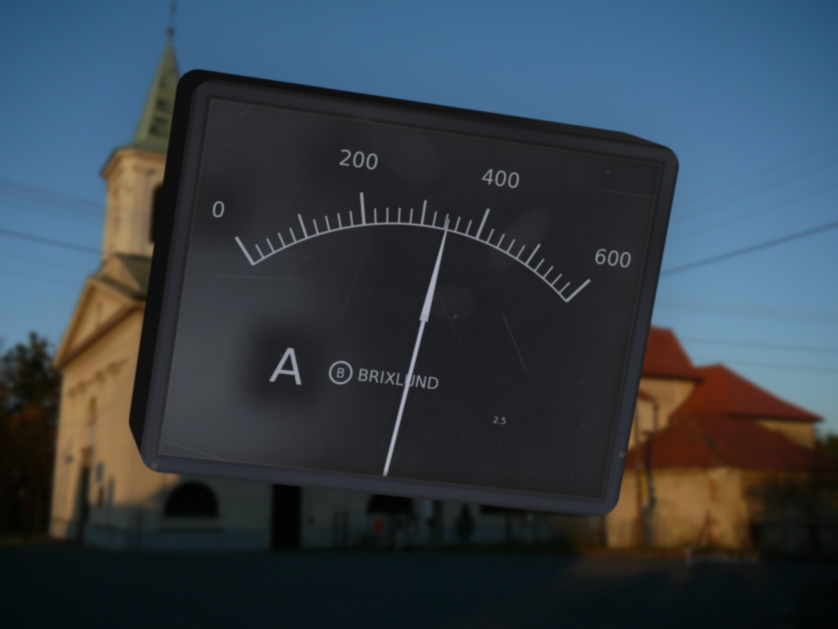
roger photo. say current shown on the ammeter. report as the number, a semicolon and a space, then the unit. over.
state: 340; A
